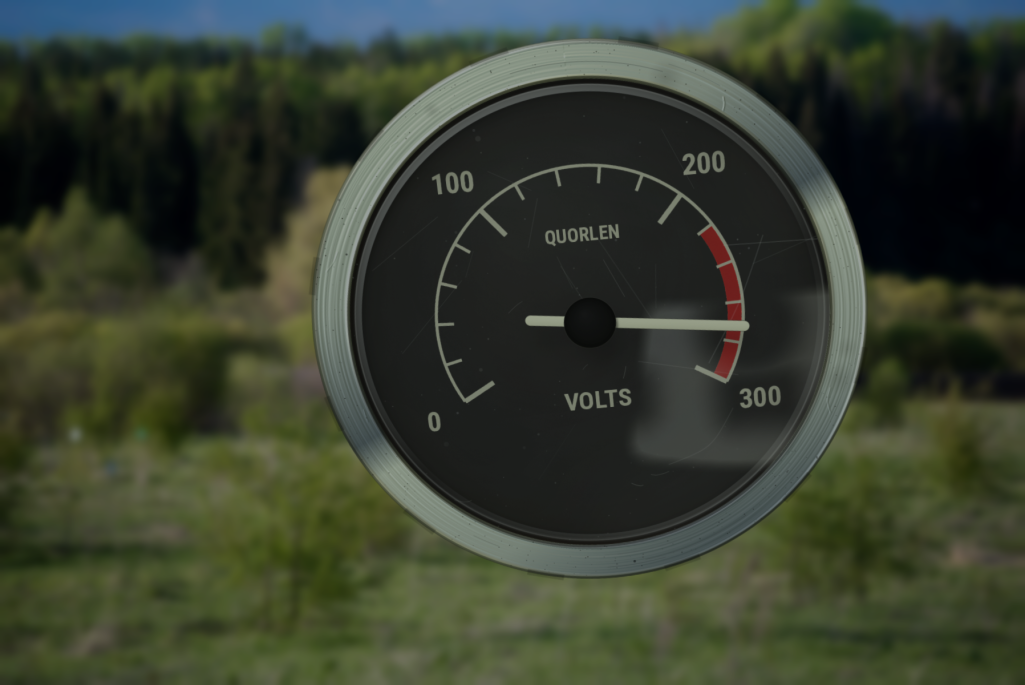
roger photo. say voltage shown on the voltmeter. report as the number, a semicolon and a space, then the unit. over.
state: 270; V
